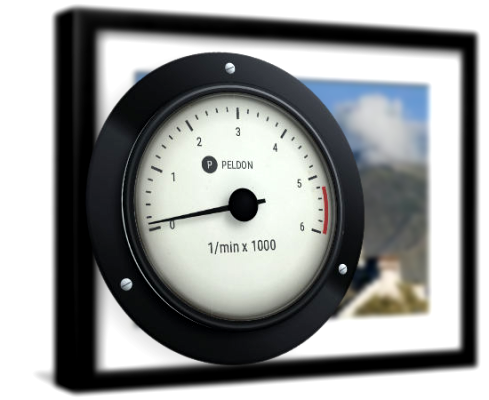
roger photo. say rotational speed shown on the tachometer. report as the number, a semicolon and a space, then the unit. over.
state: 100; rpm
